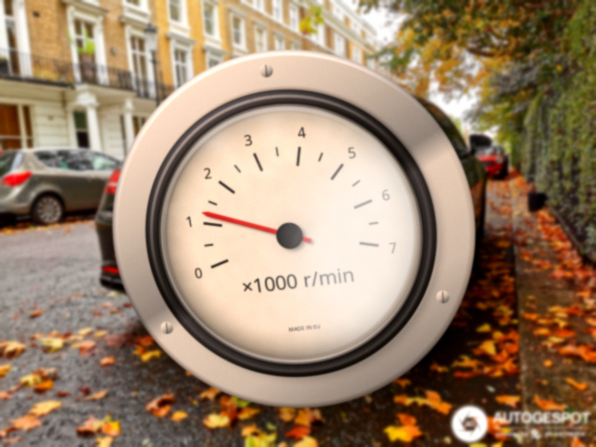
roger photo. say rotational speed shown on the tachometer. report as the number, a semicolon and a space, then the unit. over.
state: 1250; rpm
